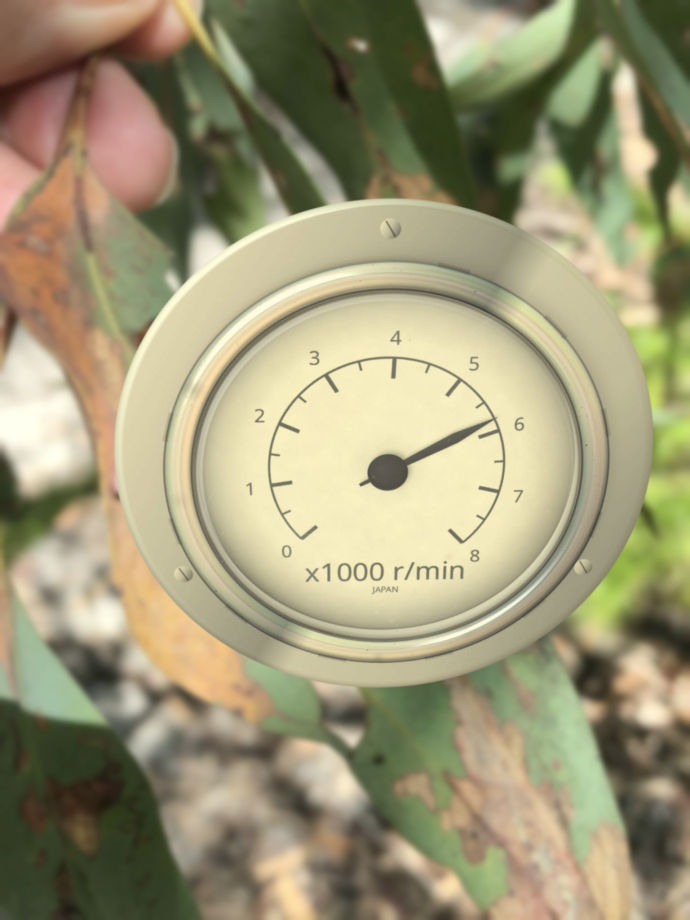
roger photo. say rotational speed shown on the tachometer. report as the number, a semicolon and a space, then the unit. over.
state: 5750; rpm
